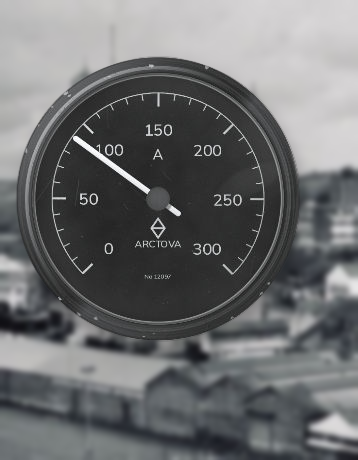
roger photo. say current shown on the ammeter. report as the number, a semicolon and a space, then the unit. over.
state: 90; A
